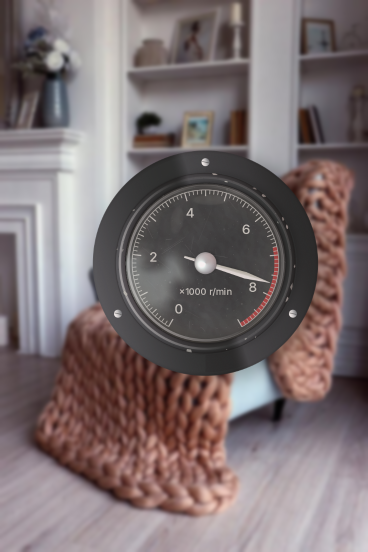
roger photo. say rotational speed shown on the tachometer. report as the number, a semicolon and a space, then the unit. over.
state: 7700; rpm
